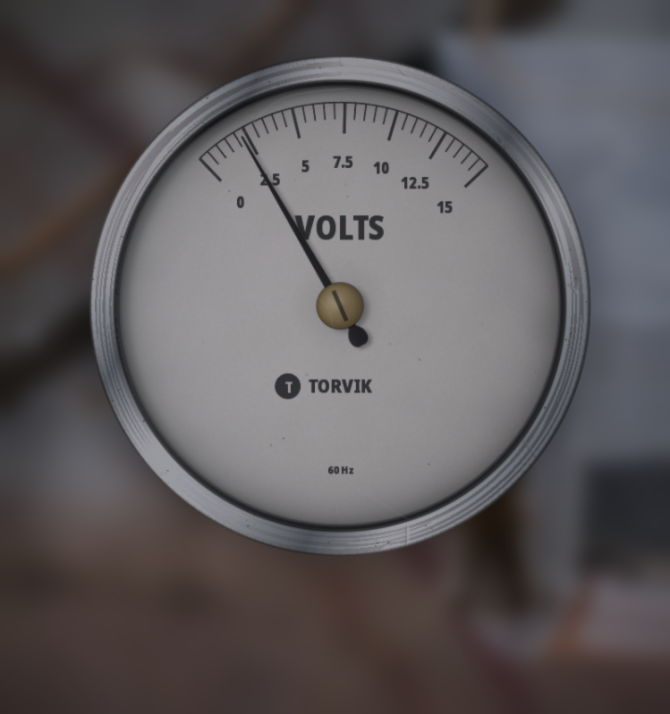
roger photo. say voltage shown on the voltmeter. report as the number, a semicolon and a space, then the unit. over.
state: 2.25; V
